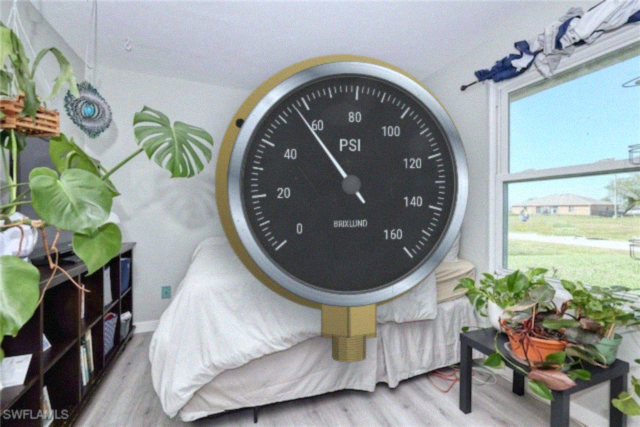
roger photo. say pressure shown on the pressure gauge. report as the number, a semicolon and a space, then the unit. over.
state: 56; psi
